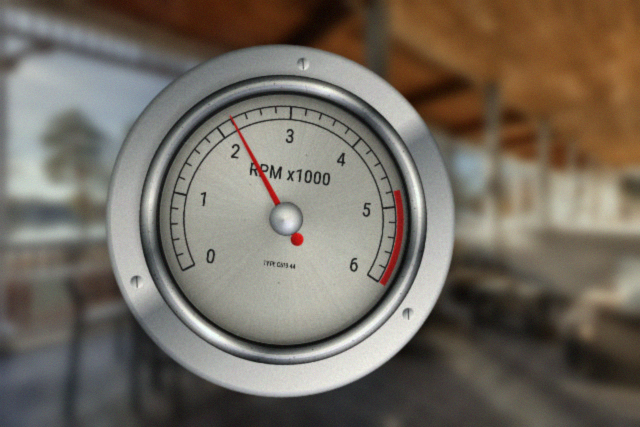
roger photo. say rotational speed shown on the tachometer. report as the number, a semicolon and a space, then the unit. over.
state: 2200; rpm
